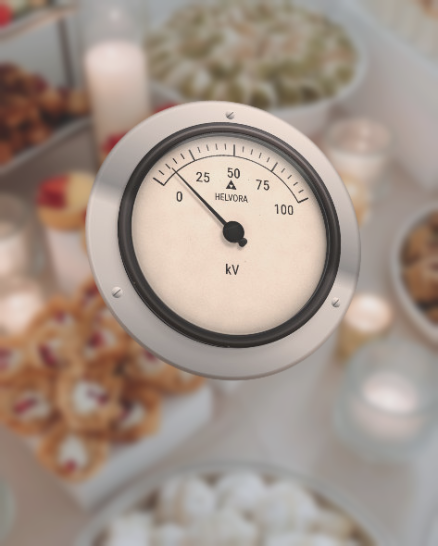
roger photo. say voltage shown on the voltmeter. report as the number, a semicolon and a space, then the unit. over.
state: 10; kV
